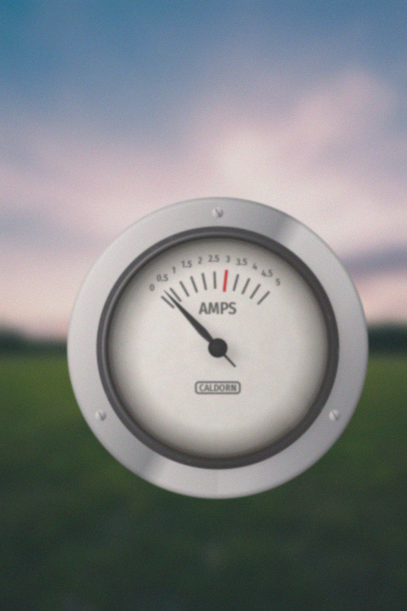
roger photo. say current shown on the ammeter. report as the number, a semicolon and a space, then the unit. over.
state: 0.25; A
